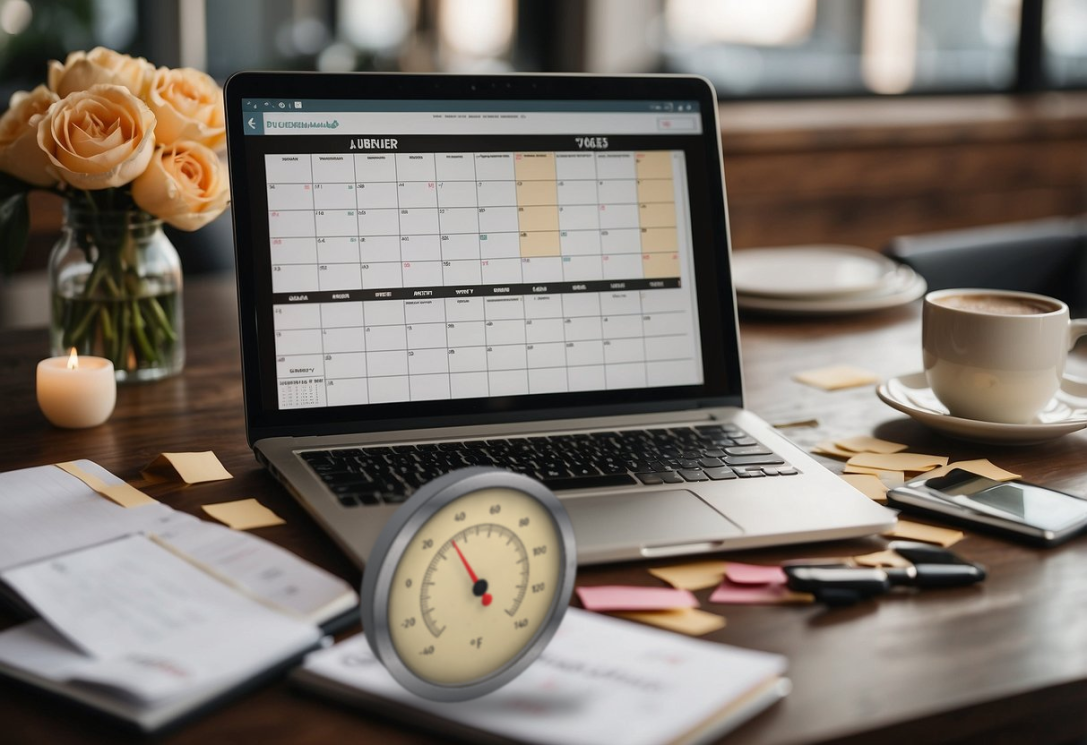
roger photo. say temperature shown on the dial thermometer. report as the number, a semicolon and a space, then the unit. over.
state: 30; °F
